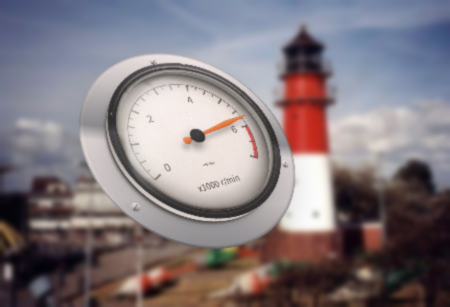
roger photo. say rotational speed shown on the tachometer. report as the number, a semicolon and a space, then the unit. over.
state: 5750; rpm
